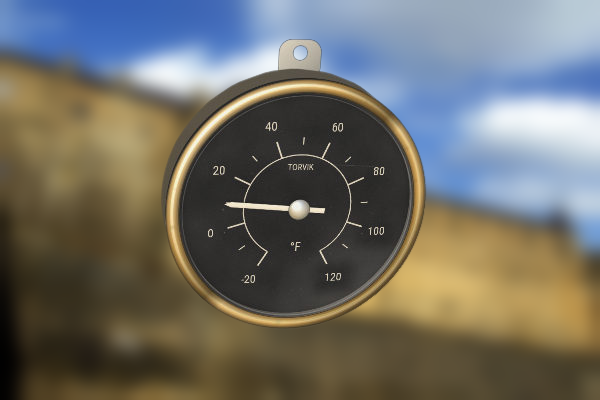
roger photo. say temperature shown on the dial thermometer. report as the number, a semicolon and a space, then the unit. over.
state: 10; °F
